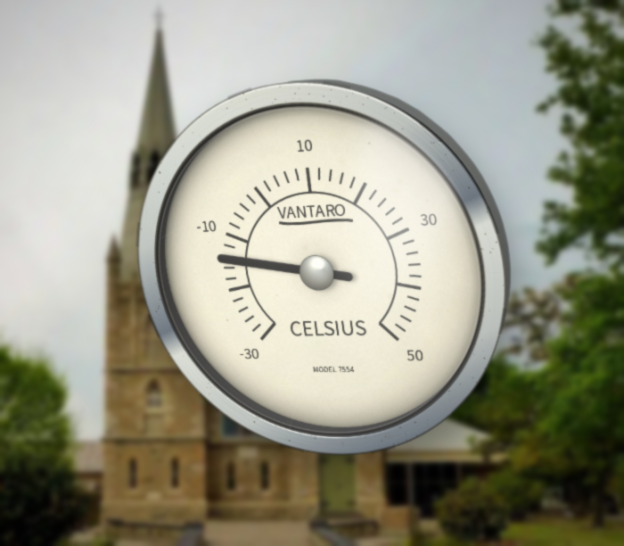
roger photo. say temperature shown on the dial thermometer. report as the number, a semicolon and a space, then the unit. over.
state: -14; °C
